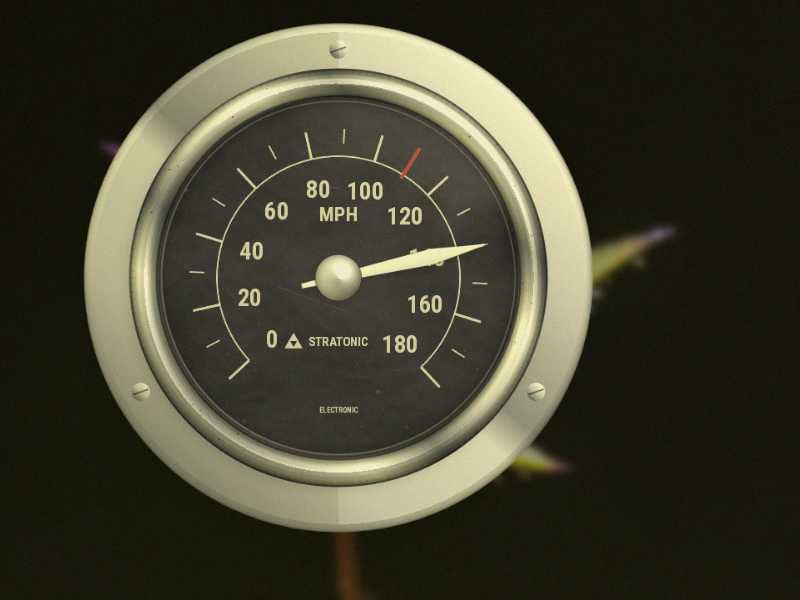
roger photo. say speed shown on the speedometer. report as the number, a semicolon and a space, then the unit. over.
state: 140; mph
